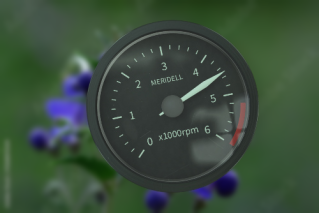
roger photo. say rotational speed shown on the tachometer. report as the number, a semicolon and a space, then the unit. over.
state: 4500; rpm
